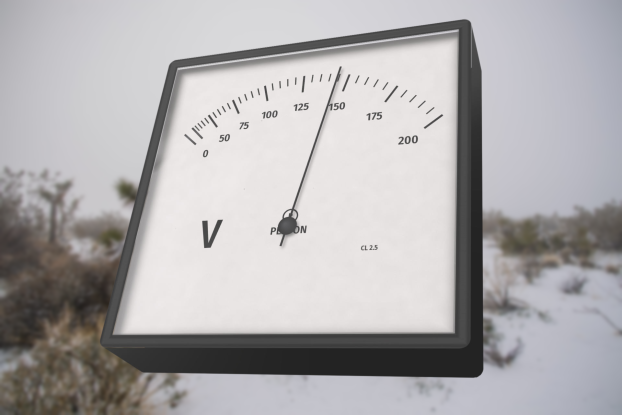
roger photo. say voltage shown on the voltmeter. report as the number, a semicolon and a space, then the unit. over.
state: 145; V
